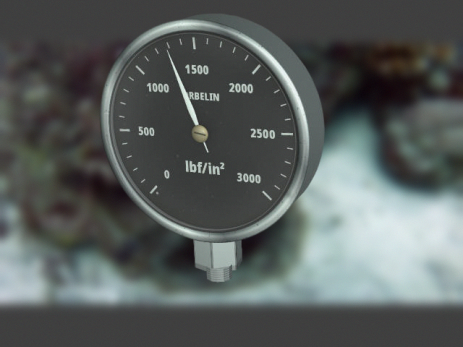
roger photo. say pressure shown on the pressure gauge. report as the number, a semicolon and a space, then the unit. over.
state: 1300; psi
